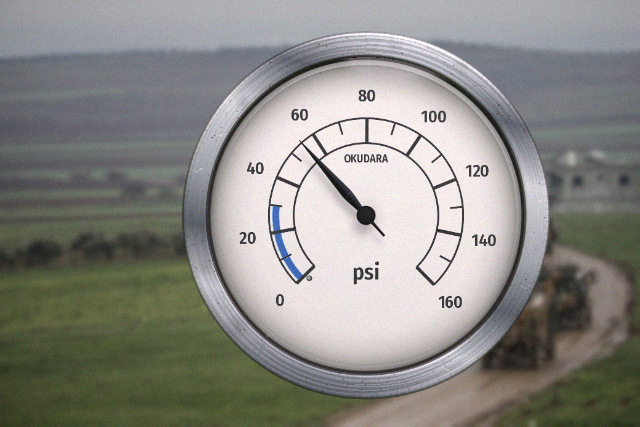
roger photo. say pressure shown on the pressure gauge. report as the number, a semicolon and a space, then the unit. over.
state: 55; psi
